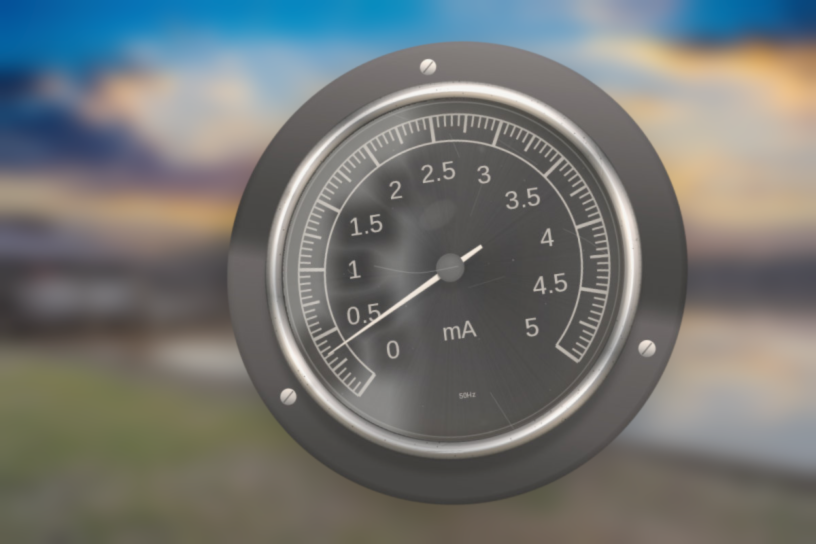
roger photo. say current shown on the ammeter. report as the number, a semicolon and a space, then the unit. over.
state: 0.35; mA
